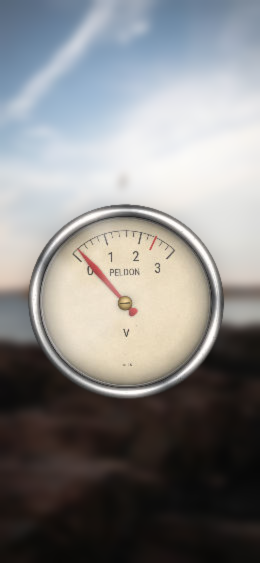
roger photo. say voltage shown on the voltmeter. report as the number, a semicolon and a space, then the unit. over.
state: 0.2; V
